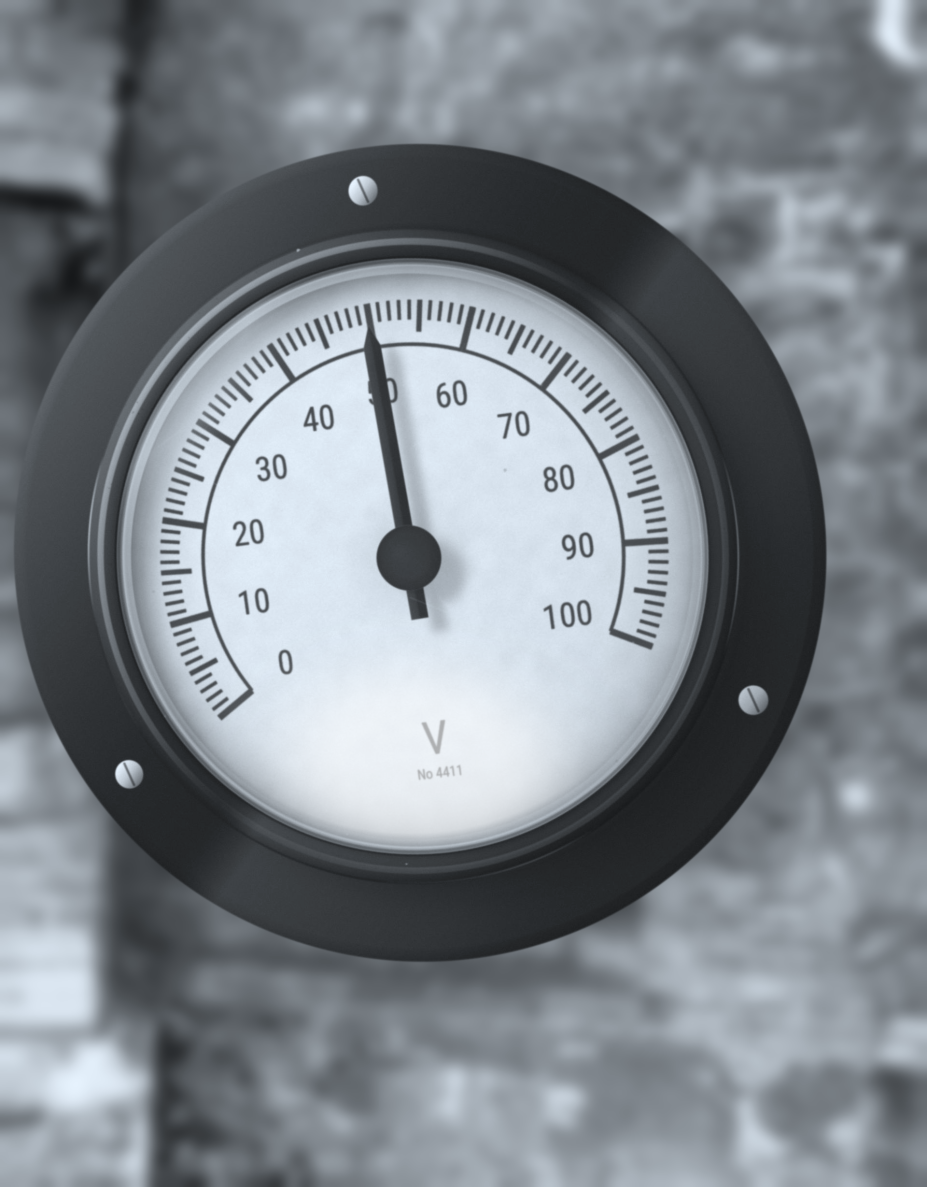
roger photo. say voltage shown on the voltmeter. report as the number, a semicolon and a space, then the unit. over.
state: 50; V
